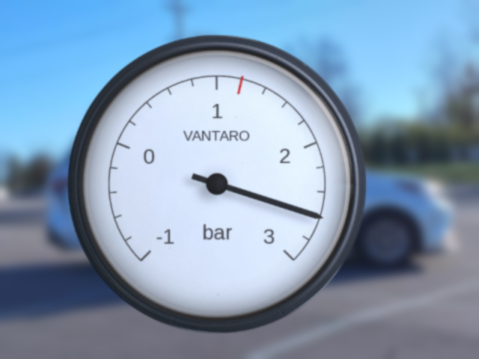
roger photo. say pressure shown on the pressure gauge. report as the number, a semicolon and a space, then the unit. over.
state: 2.6; bar
